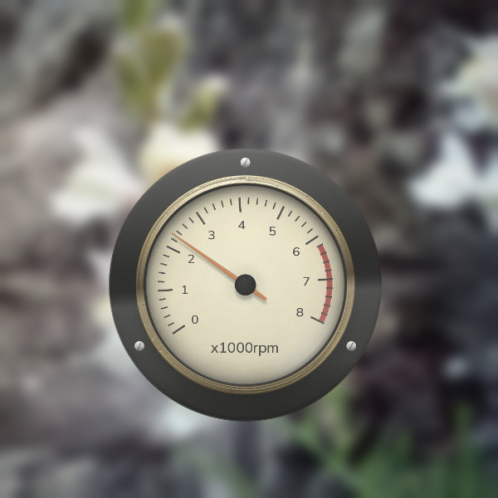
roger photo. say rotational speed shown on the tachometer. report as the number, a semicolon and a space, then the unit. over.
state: 2300; rpm
